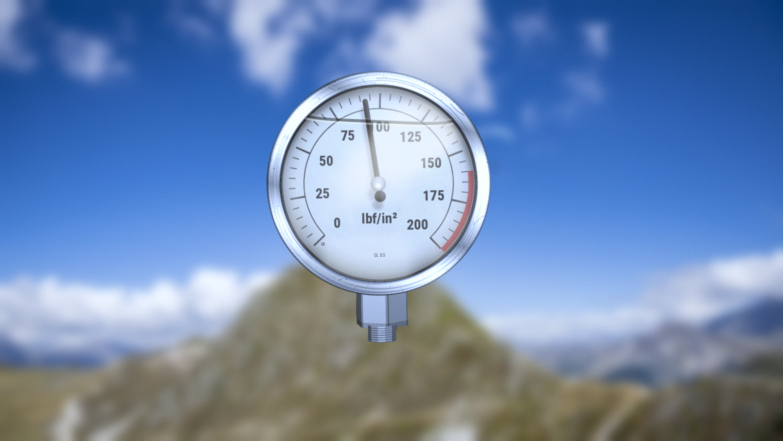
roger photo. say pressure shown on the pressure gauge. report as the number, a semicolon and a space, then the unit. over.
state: 92.5; psi
